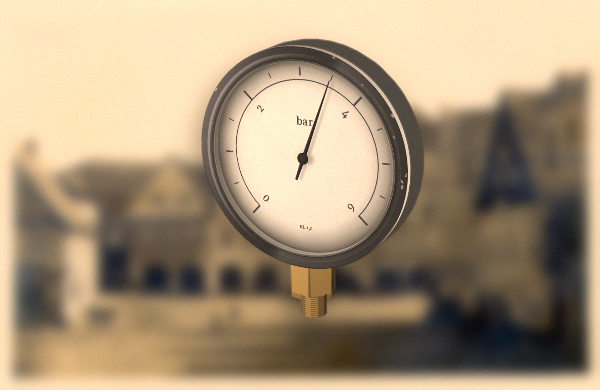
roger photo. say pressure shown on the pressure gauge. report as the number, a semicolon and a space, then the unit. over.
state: 3.5; bar
